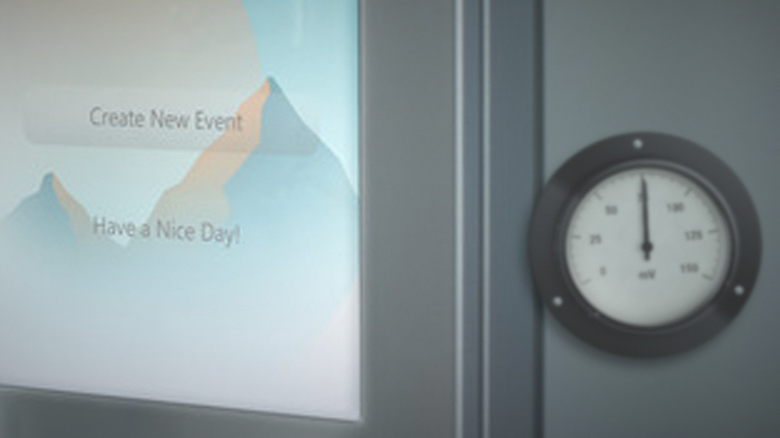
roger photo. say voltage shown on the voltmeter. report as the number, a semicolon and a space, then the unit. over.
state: 75; mV
